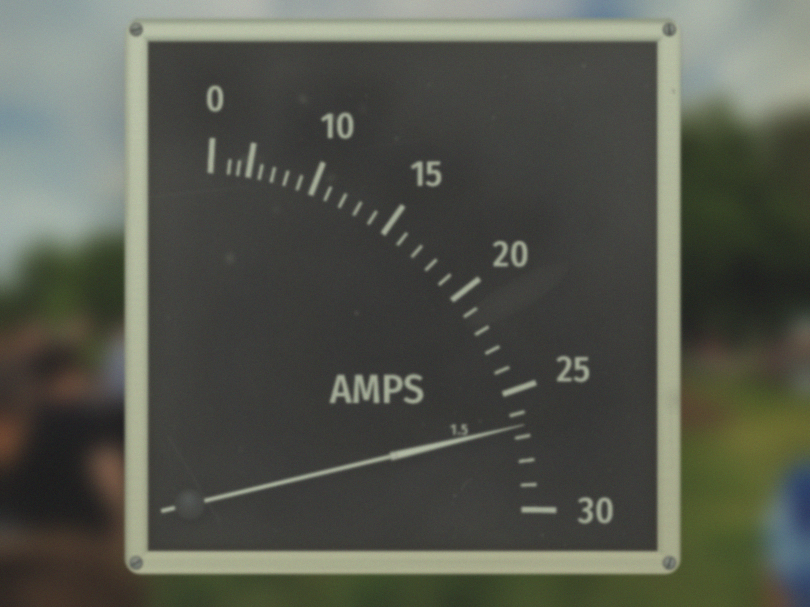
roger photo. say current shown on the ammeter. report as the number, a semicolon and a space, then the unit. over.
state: 26.5; A
